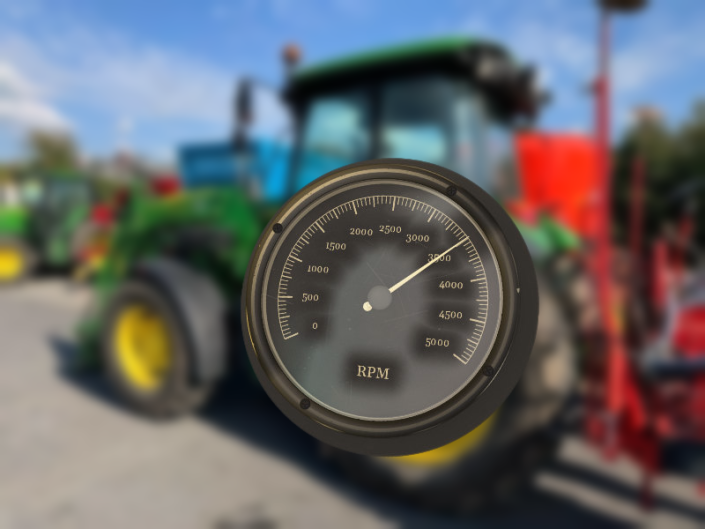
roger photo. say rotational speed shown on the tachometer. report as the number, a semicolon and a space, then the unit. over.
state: 3500; rpm
